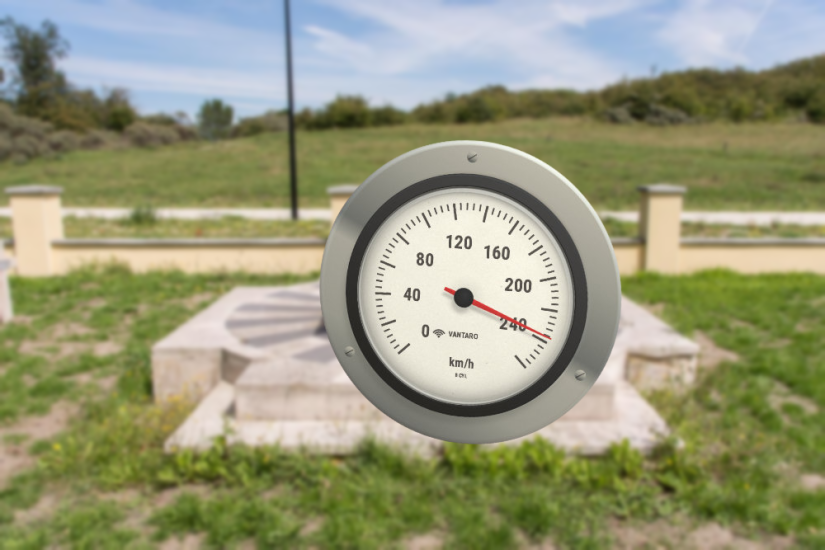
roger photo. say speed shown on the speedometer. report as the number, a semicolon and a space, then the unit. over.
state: 236; km/h
